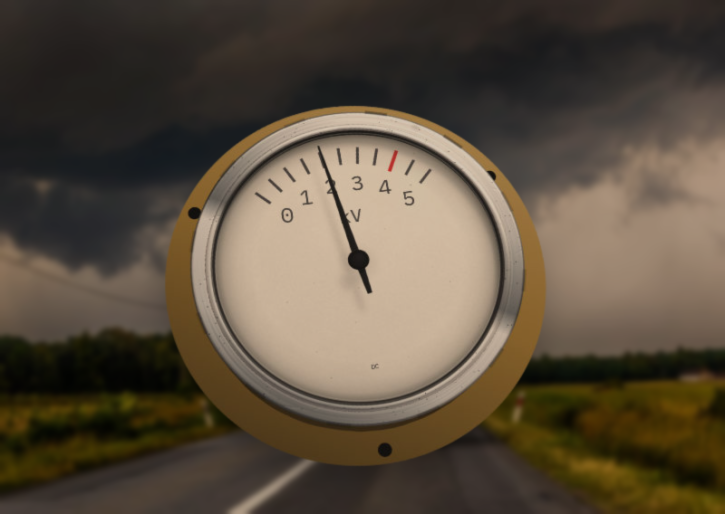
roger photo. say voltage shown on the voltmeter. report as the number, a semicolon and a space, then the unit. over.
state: 2; kV
